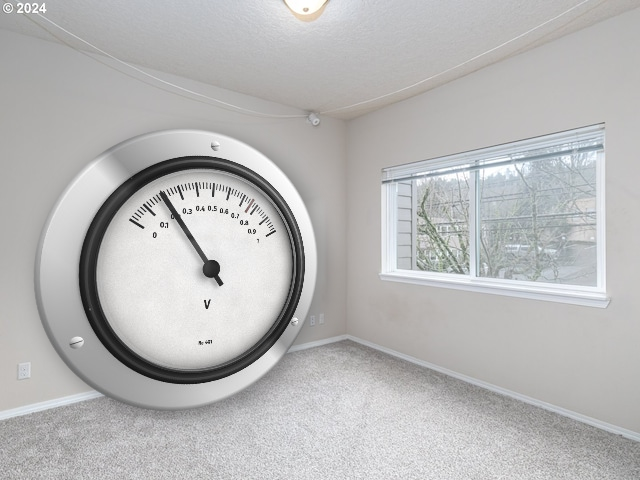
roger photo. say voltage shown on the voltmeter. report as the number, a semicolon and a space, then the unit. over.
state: 0.2; V
